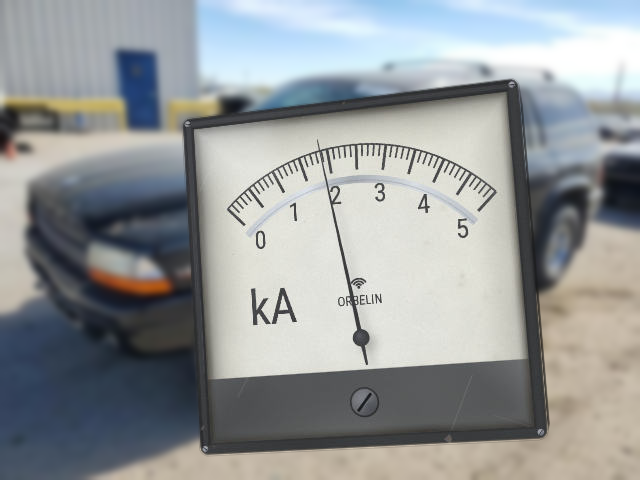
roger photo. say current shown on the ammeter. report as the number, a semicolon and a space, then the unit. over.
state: 1.9; kA
